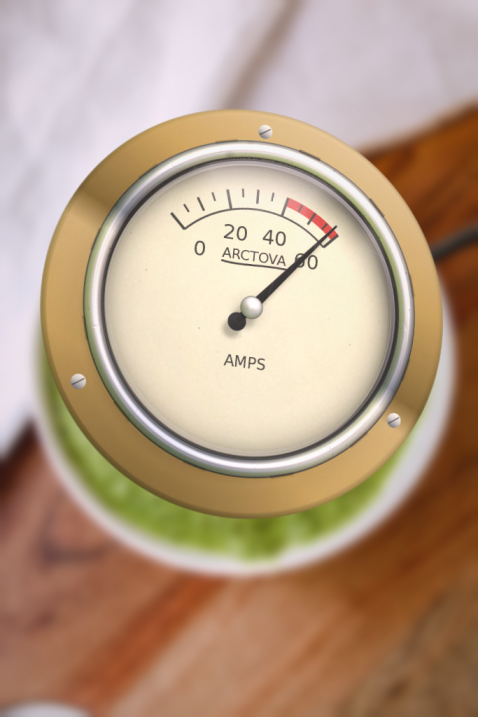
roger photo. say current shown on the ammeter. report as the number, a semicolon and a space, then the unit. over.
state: 57.5; A
